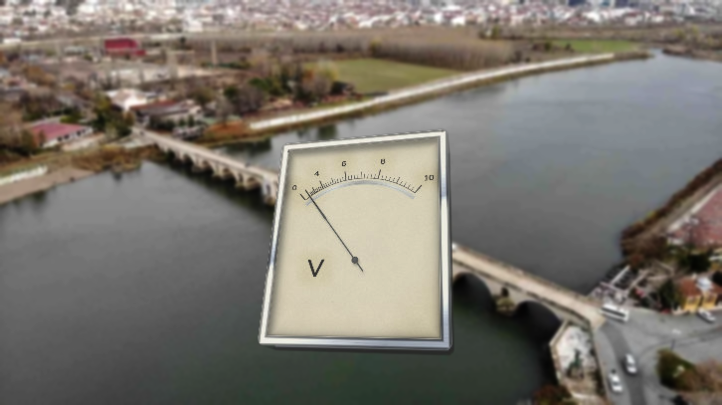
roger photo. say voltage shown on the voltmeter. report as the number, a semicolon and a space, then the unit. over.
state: 2; V
